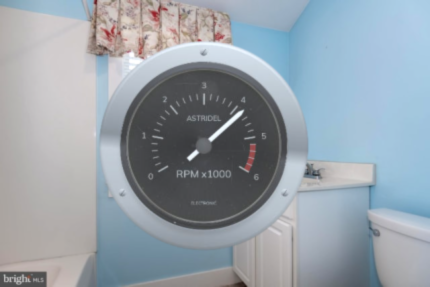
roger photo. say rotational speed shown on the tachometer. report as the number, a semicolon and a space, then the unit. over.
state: 4200; rpm
